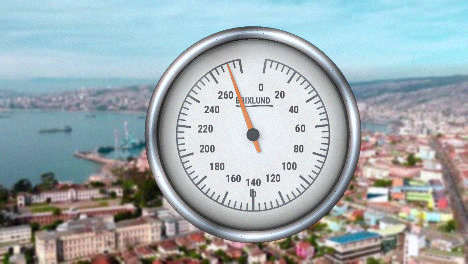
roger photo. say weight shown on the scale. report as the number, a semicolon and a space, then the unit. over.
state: 272; lb
